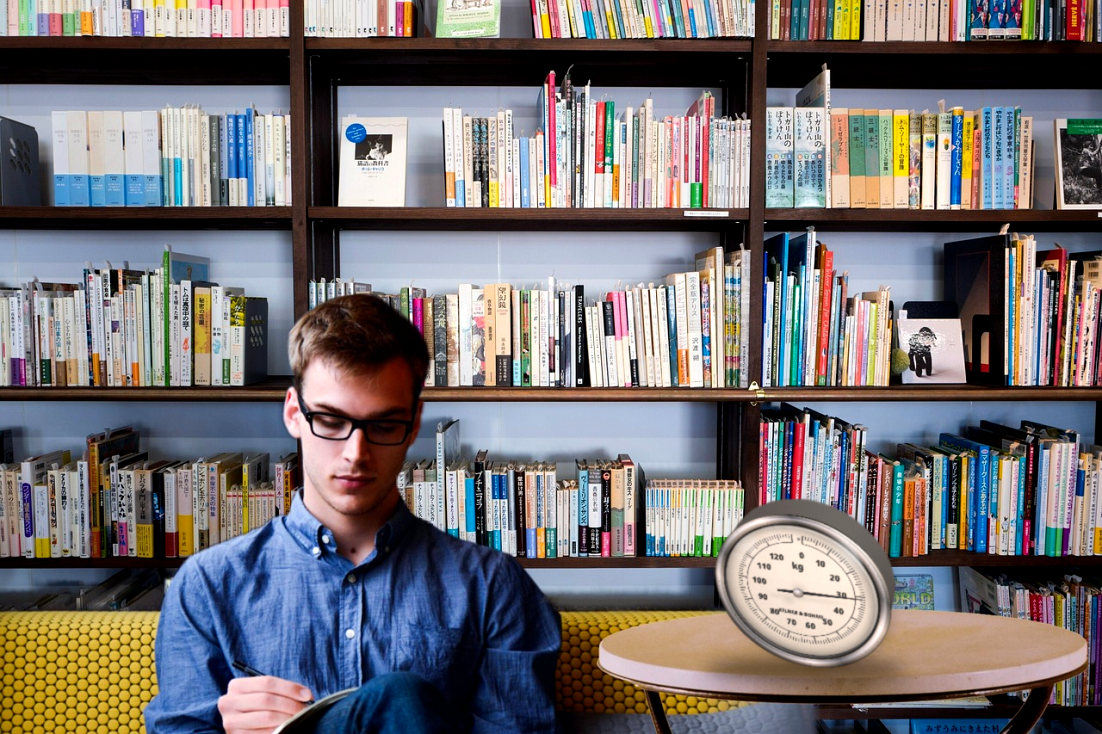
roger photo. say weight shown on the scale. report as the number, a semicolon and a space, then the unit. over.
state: 30; kg
